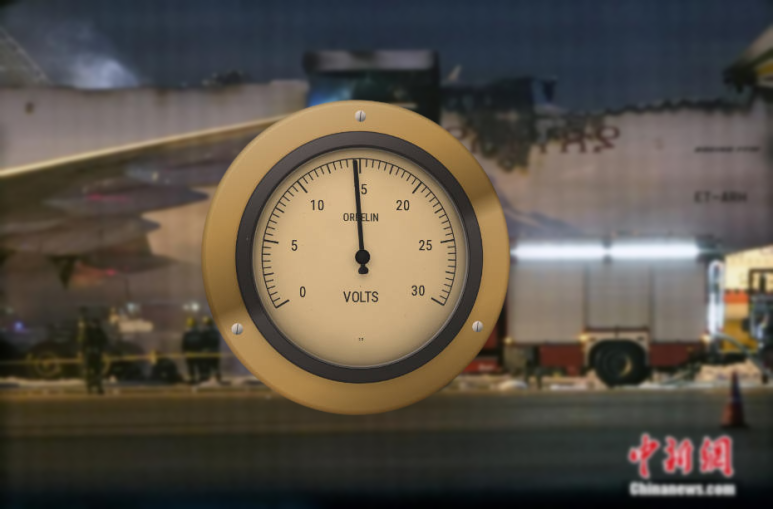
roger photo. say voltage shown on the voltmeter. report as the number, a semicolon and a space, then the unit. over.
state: 14.5; V
